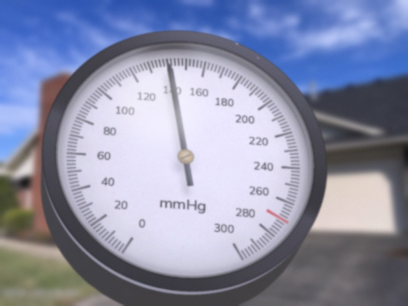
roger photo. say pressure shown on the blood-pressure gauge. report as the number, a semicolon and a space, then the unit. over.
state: 140; mmHg
